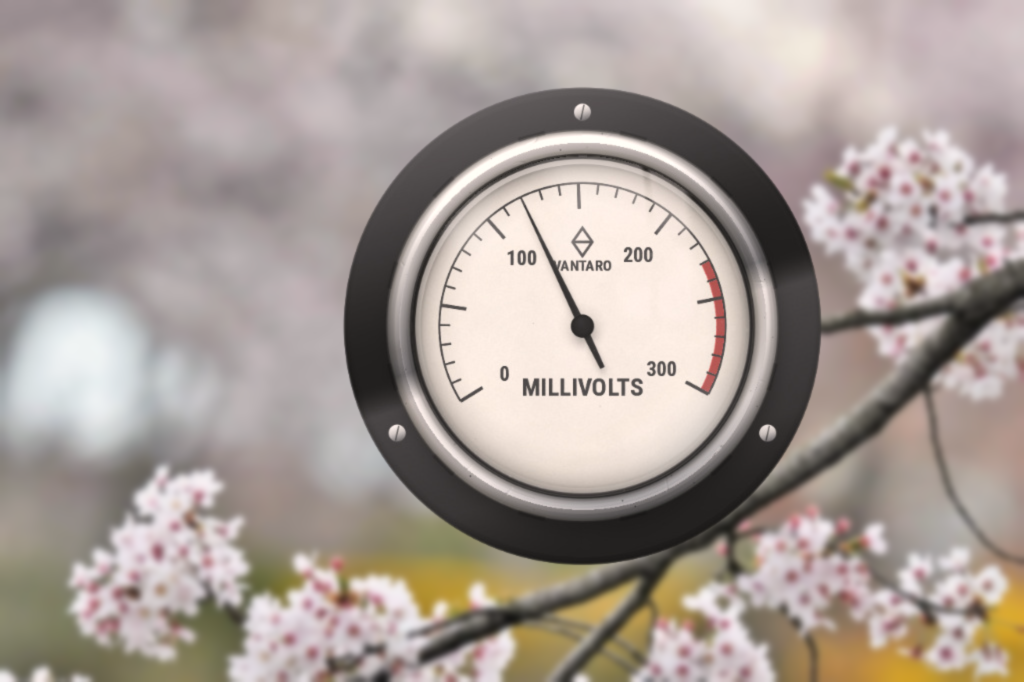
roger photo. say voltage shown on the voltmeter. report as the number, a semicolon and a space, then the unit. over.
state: 120; mV
